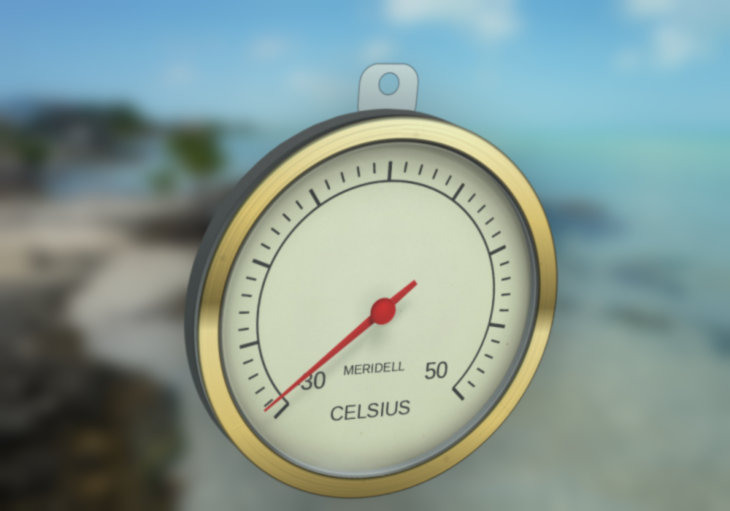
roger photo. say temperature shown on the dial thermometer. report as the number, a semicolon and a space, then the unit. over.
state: -28; °C
